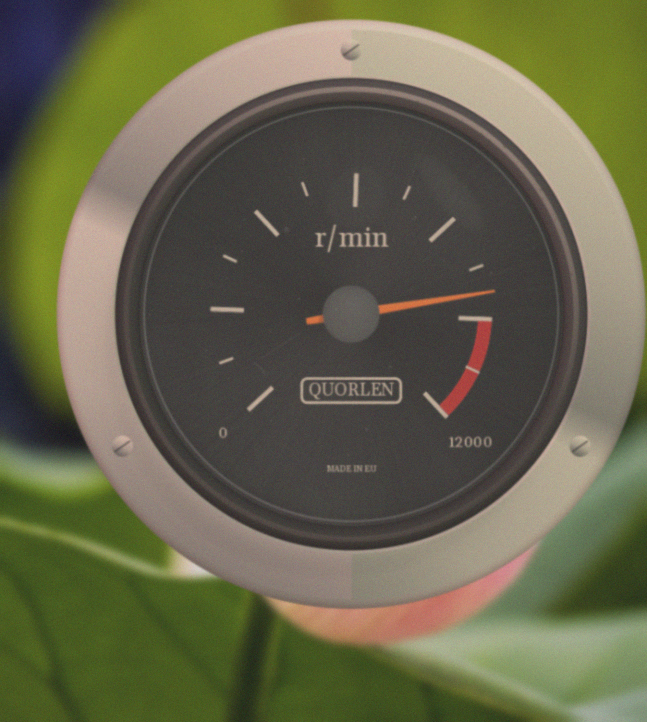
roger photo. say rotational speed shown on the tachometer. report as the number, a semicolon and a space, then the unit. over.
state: 9500; rpm
